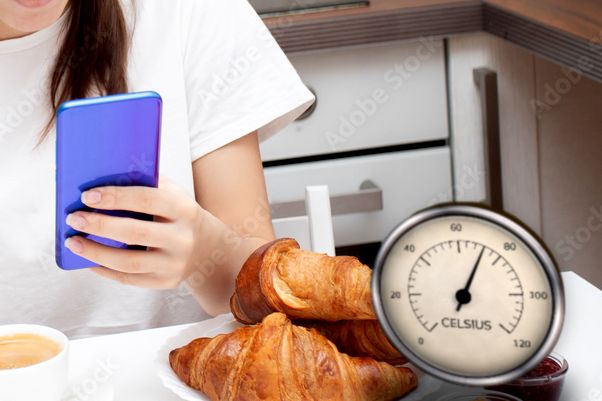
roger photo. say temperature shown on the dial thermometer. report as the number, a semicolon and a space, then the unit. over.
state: 72; °C
